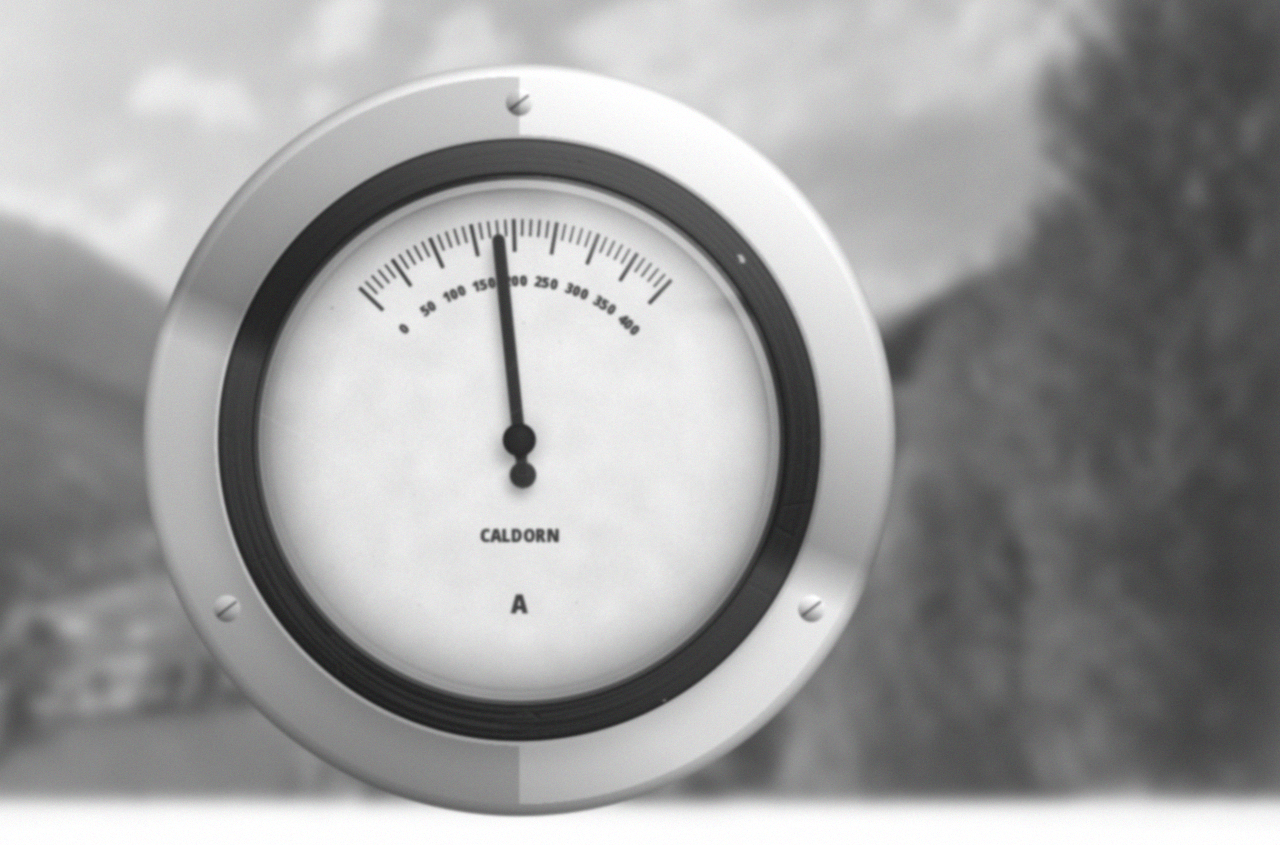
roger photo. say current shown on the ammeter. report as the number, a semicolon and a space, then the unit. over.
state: 180; A
